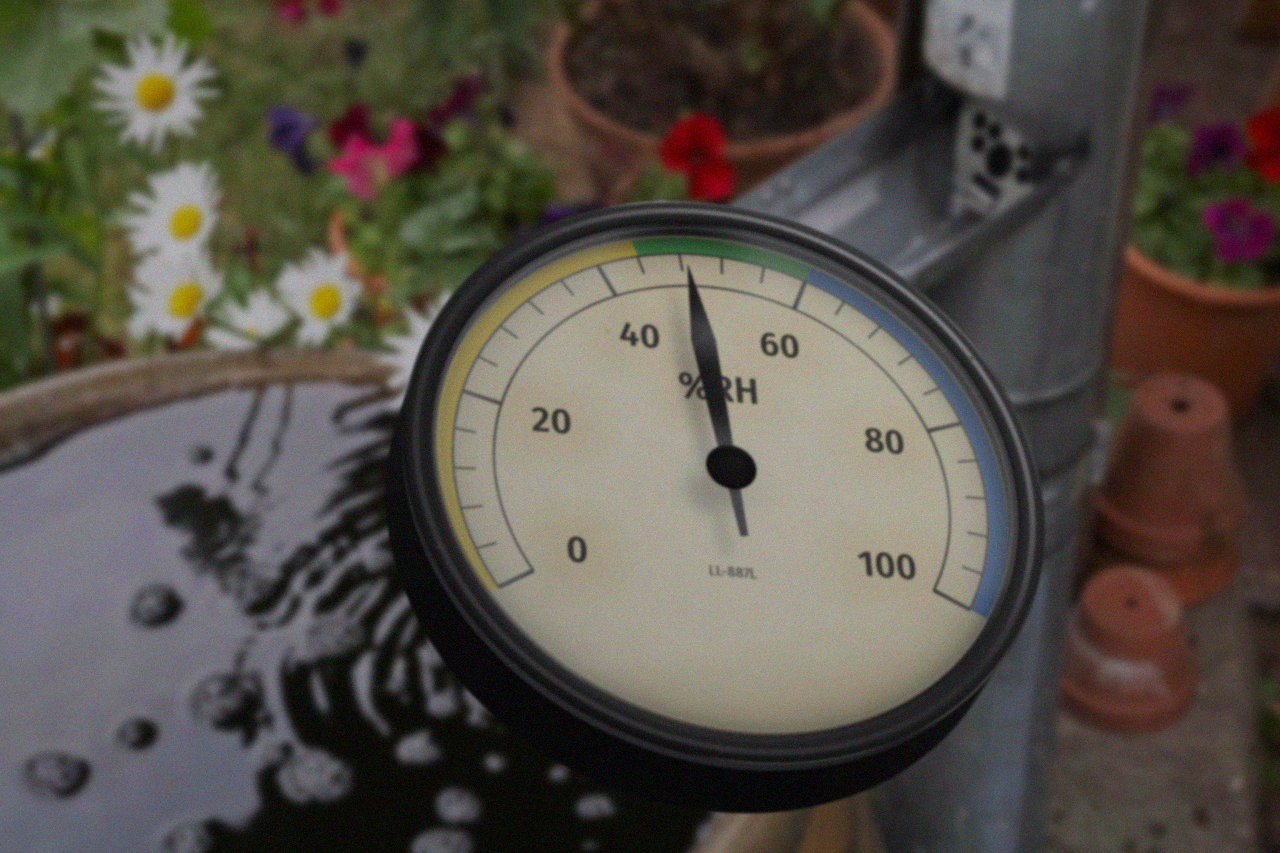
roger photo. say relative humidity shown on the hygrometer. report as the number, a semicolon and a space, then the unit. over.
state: 48; %
